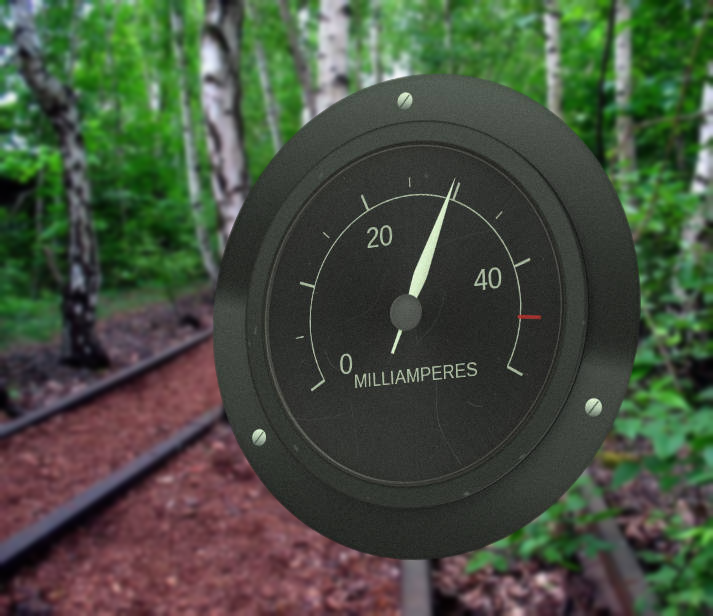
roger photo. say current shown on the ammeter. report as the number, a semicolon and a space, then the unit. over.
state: 30; mA
